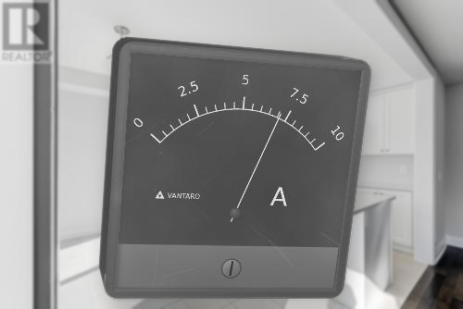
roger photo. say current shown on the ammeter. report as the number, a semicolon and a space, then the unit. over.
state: 7; A
